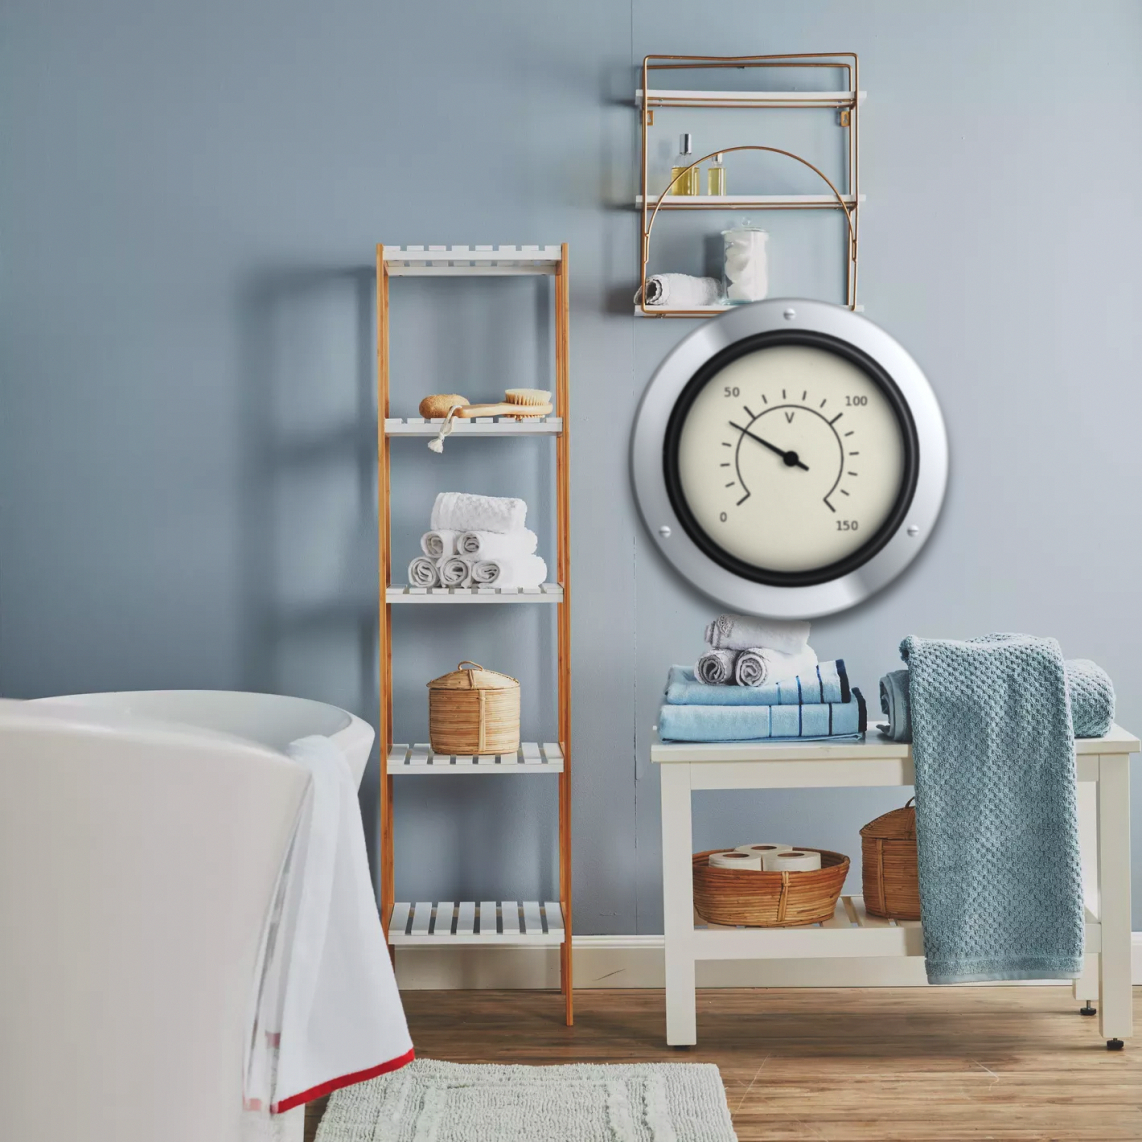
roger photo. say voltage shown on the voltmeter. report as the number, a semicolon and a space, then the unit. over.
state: 40; V
